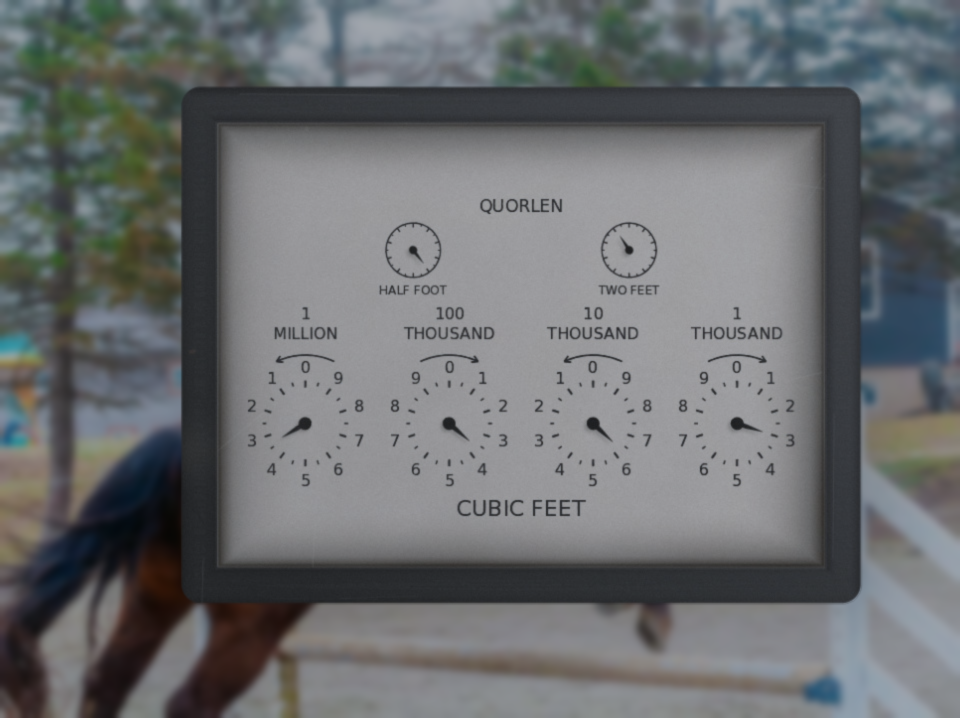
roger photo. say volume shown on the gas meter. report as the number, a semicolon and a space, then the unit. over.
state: 336300; ft³
